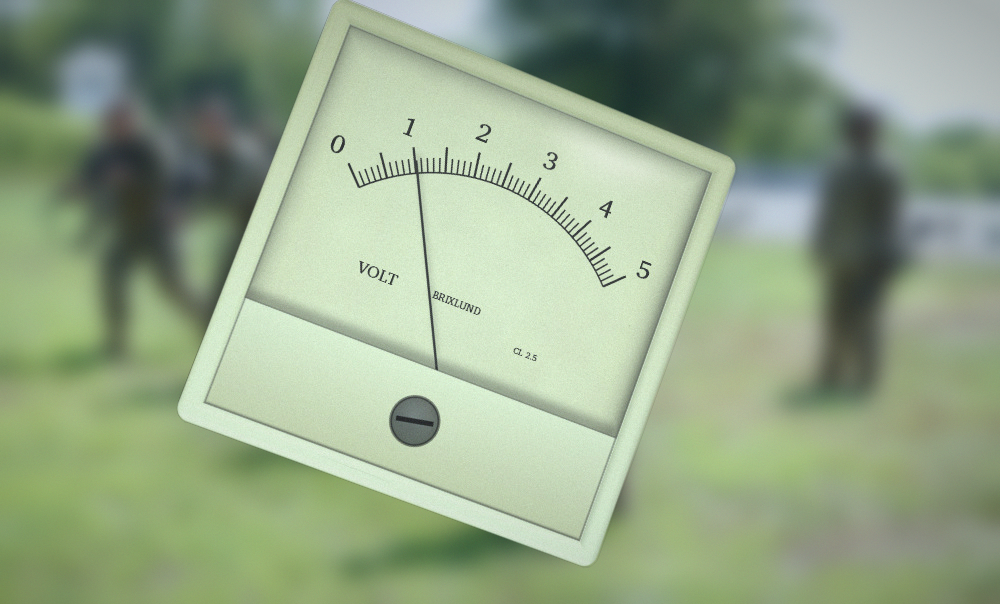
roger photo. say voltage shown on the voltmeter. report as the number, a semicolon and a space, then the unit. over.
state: 1; V
